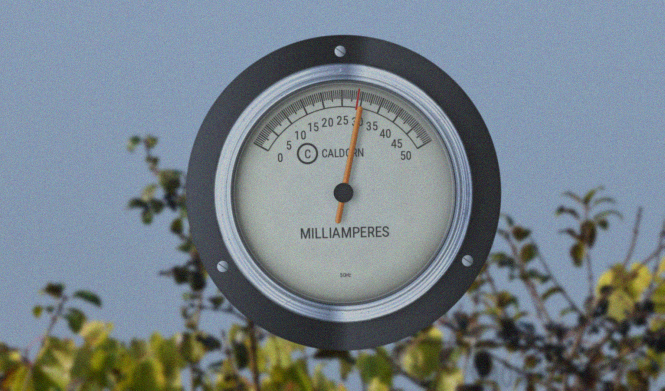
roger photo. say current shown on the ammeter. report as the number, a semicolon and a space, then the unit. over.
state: 30; mA
